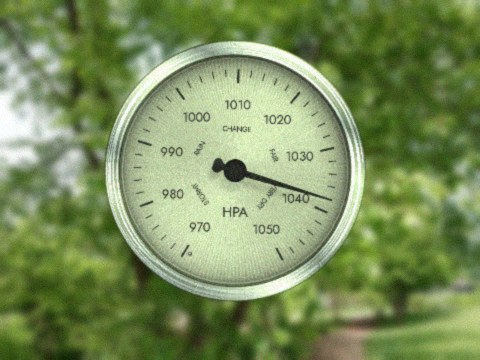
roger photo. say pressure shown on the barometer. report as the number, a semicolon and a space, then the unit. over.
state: 1038; hPa
